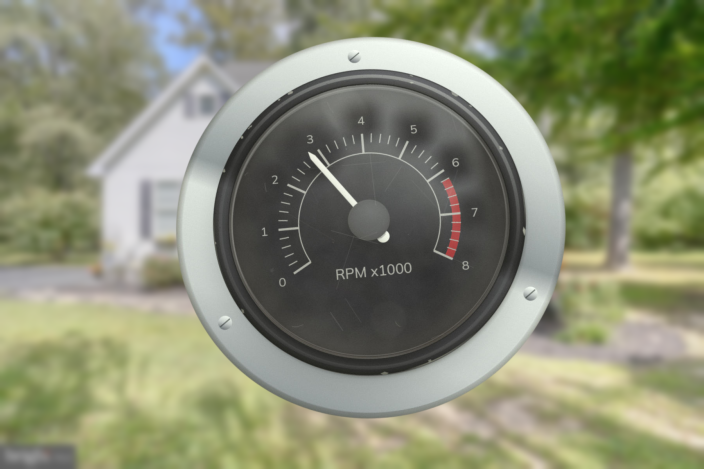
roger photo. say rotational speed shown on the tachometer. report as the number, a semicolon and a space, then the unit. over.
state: 2800; rpm
